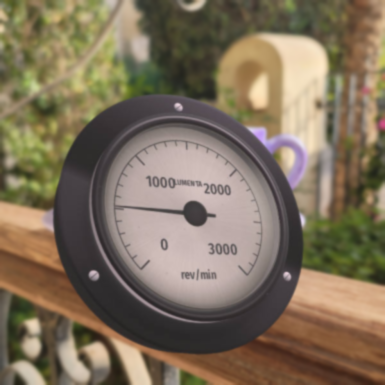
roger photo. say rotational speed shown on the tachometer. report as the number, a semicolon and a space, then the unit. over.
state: 500; rpm
